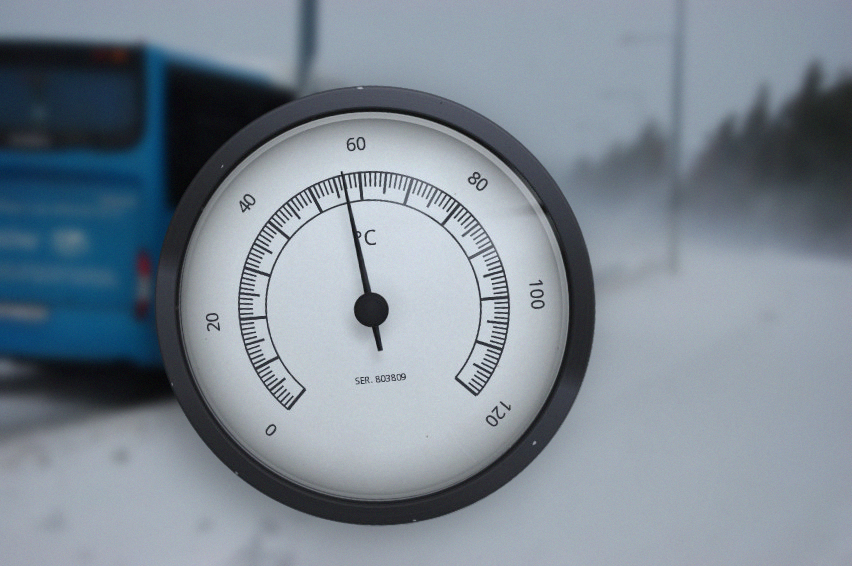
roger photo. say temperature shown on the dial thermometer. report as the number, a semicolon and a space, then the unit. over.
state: 57; °C
